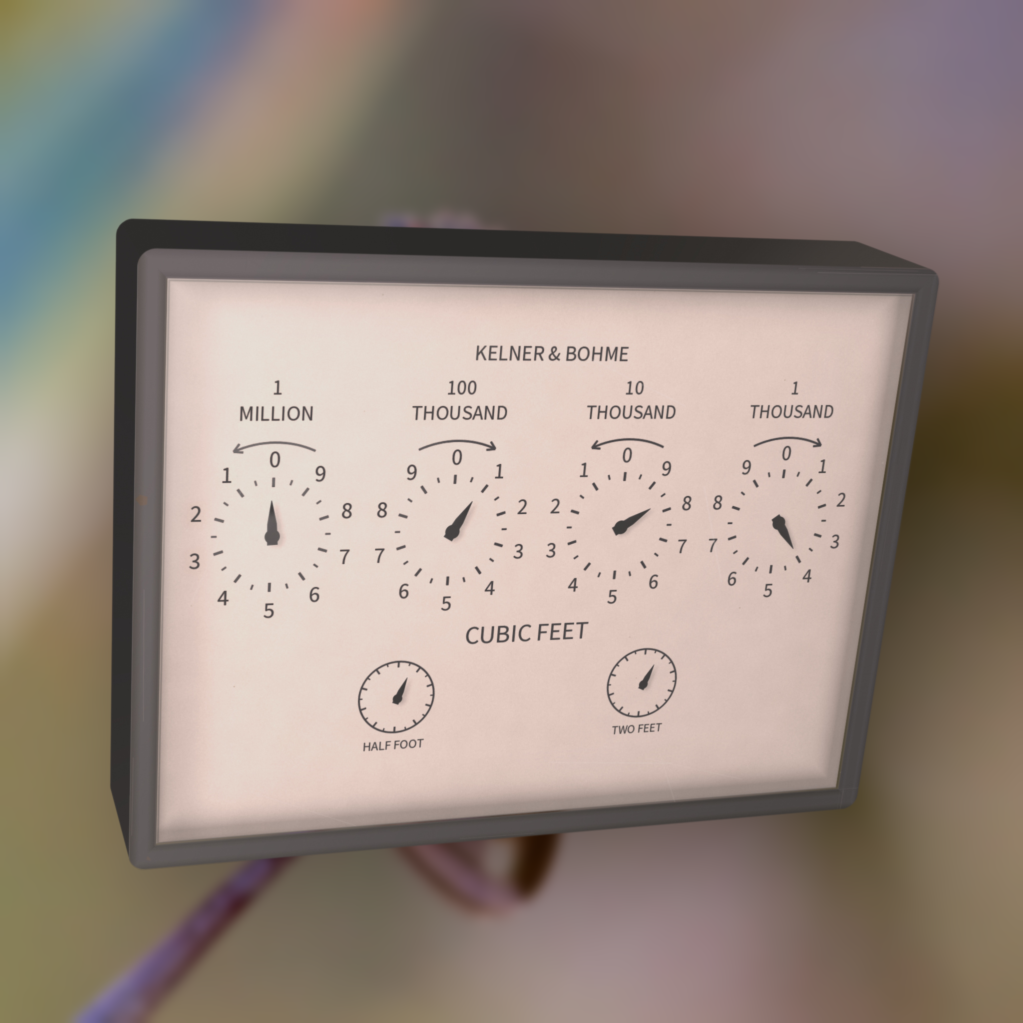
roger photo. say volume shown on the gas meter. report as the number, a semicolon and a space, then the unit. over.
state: 8400; ft³
